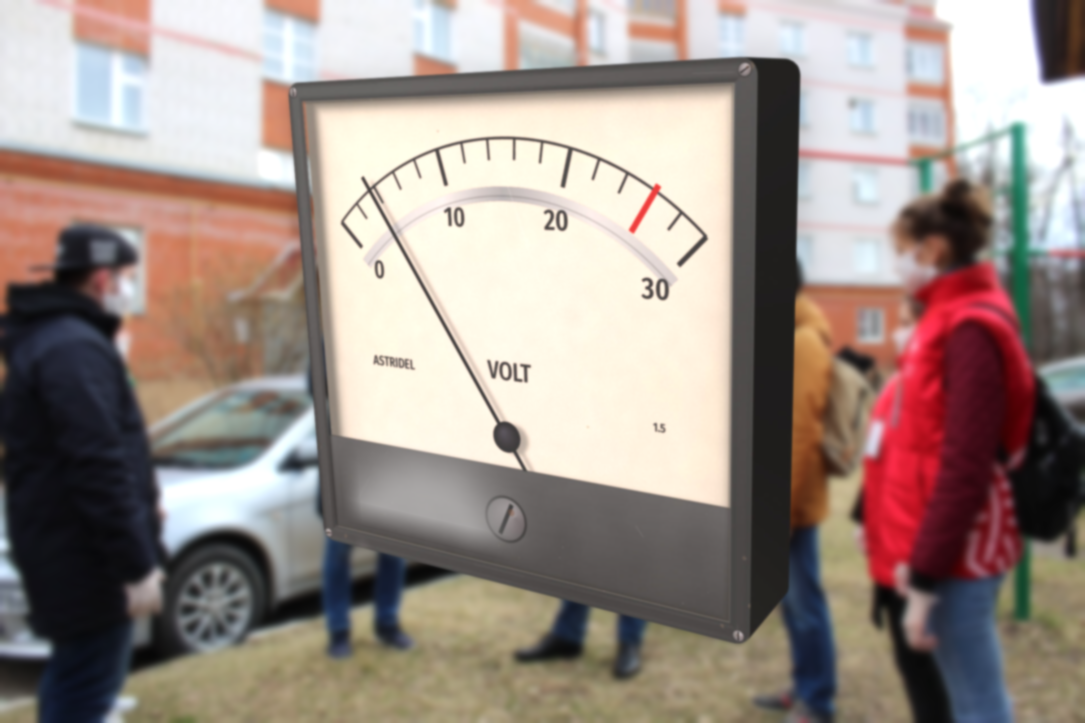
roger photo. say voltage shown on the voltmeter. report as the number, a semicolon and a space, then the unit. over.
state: 4; V
